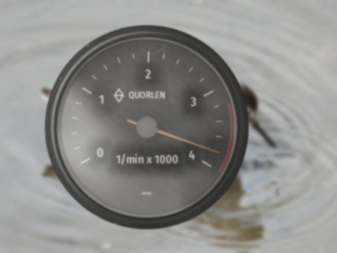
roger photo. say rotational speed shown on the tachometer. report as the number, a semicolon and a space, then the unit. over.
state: 3800; rpm
